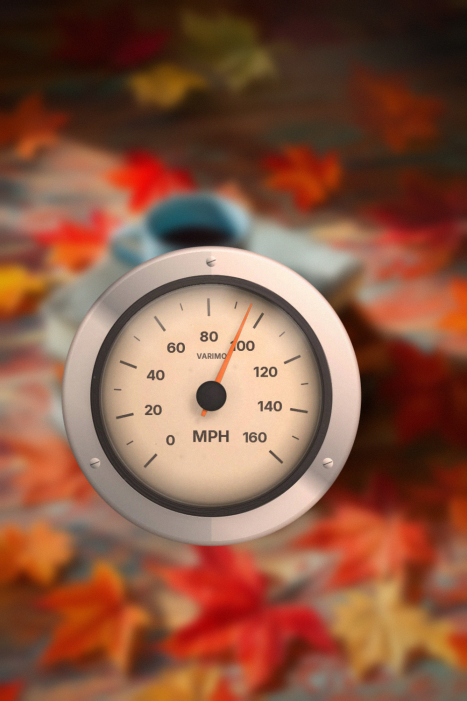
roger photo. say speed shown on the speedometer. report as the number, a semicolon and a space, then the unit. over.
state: 95; mph
